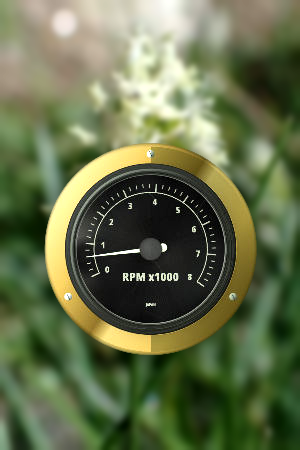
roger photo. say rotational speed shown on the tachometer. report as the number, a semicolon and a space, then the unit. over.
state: 600; rpm
